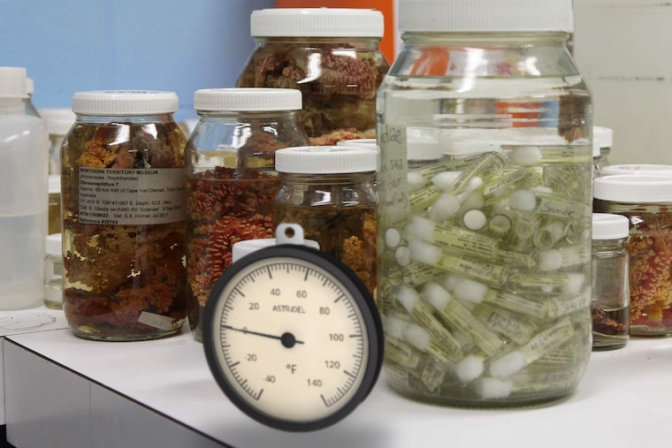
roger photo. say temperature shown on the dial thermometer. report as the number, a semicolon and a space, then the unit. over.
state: 0; °F
